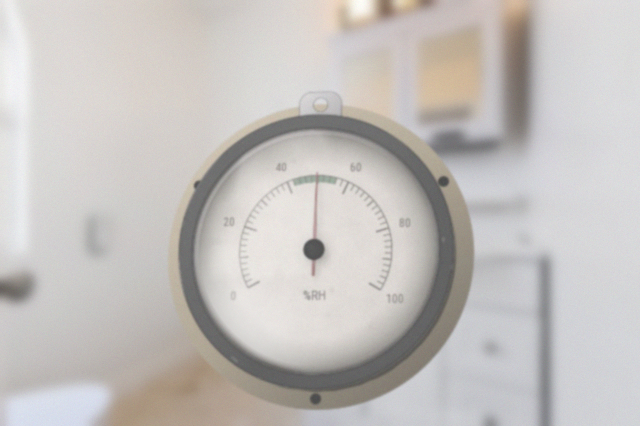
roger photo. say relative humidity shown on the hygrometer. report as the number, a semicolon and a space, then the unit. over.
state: 50; %
